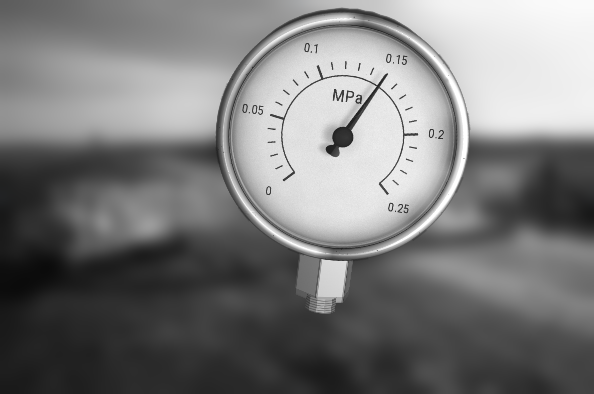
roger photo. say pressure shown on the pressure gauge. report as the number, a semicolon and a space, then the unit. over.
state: 0.15; MPa
